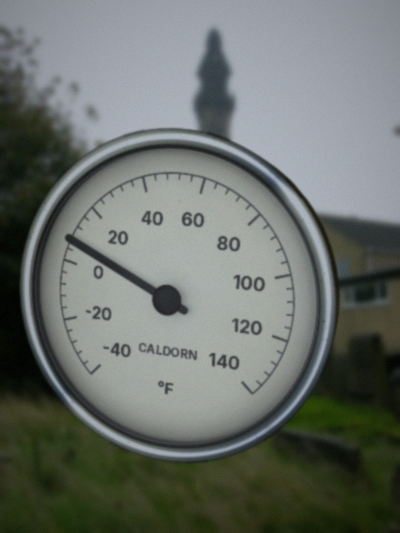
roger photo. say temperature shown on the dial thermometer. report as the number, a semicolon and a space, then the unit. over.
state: 8; °F
